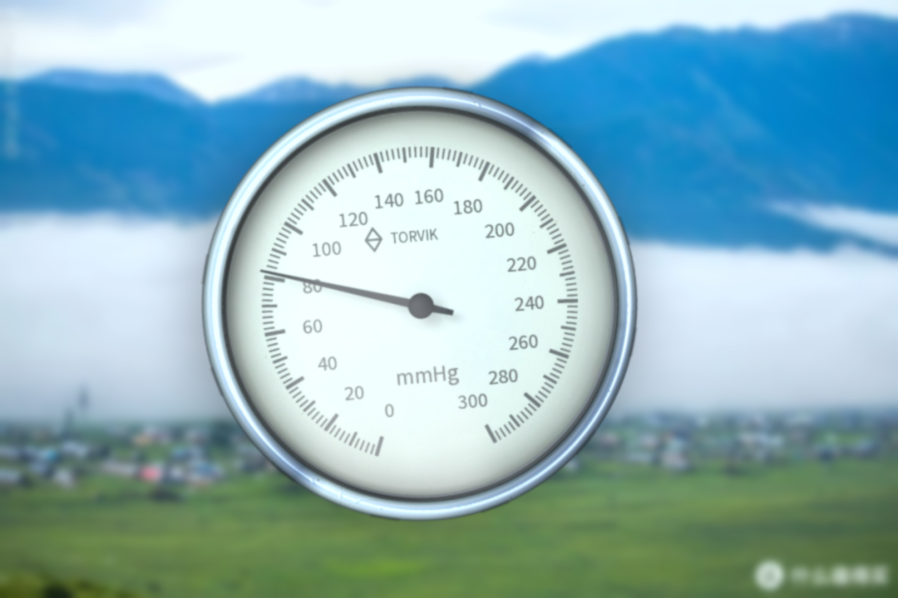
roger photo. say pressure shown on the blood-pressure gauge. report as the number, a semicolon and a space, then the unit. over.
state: 82; mmHg
